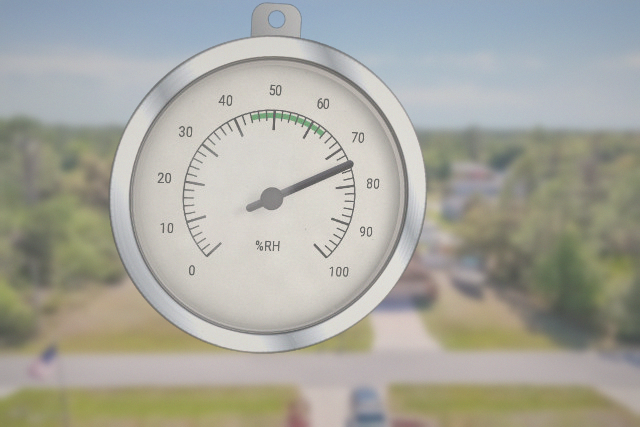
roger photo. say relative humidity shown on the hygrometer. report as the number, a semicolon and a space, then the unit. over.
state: 74; %
